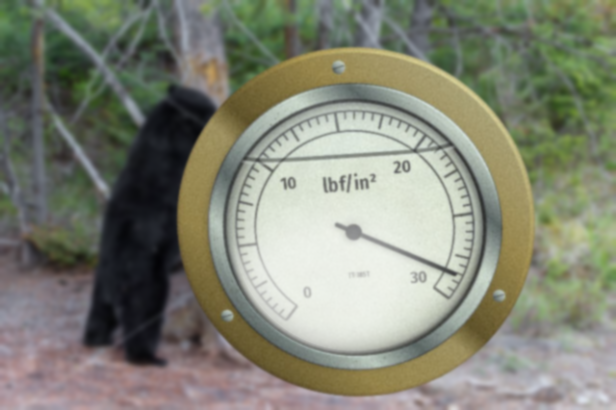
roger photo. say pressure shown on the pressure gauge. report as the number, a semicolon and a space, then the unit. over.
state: 28.5; psi
